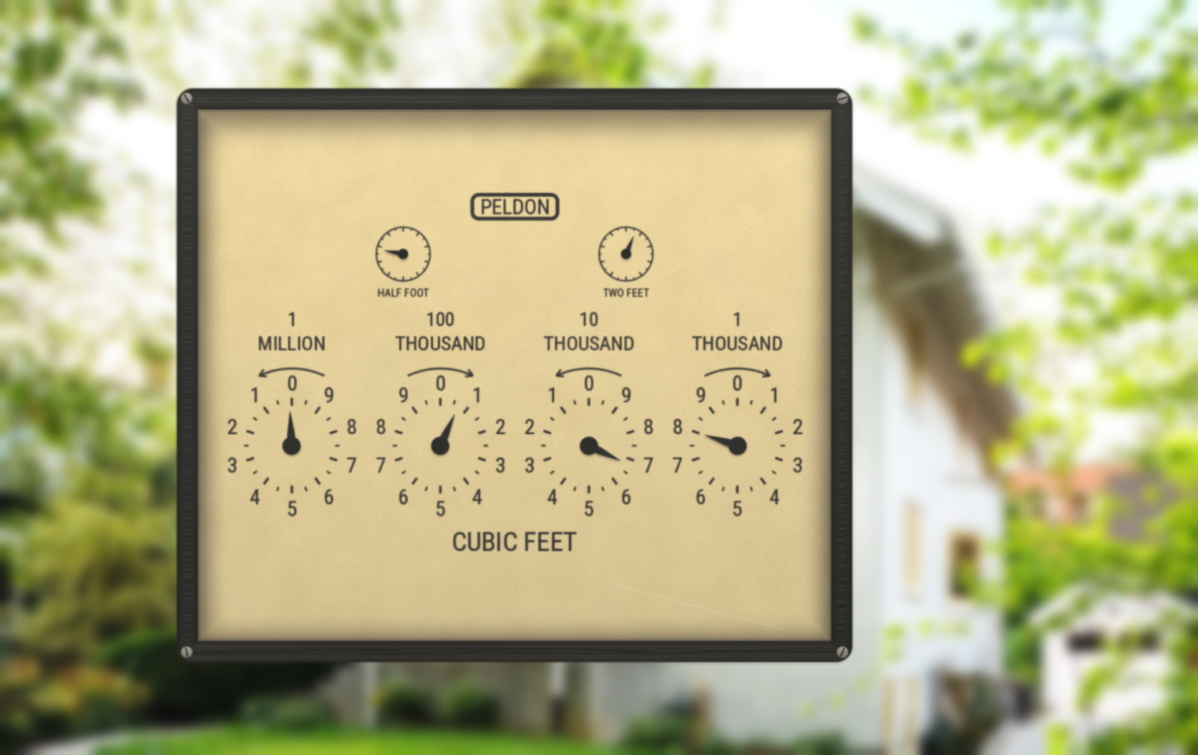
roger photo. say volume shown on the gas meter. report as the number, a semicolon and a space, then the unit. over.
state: 6800; ft³
